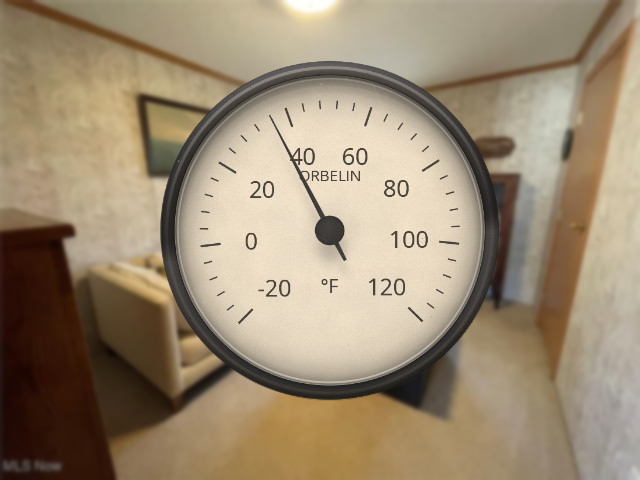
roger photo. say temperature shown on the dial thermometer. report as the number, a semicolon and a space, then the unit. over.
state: 36; °F
